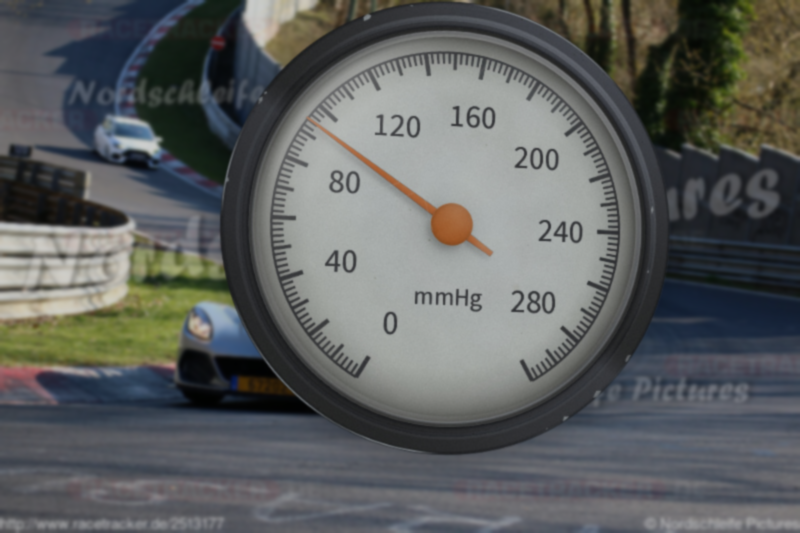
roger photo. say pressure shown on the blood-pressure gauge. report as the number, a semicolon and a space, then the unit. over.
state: 94; mmHg
